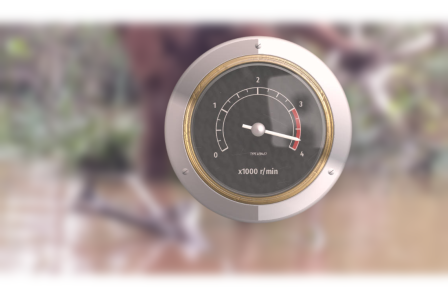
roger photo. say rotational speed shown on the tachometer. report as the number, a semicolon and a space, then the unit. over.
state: 3750; rpm
